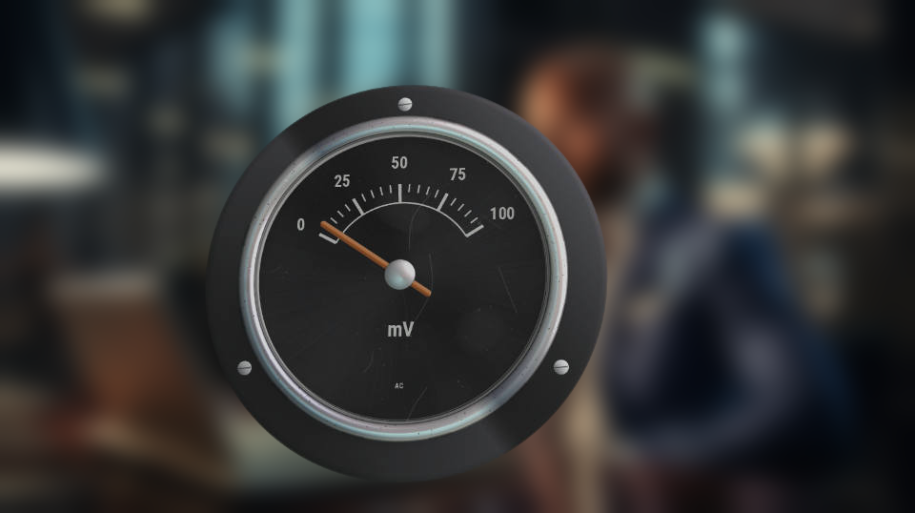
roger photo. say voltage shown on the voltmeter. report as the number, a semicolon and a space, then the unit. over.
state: 5; mV
